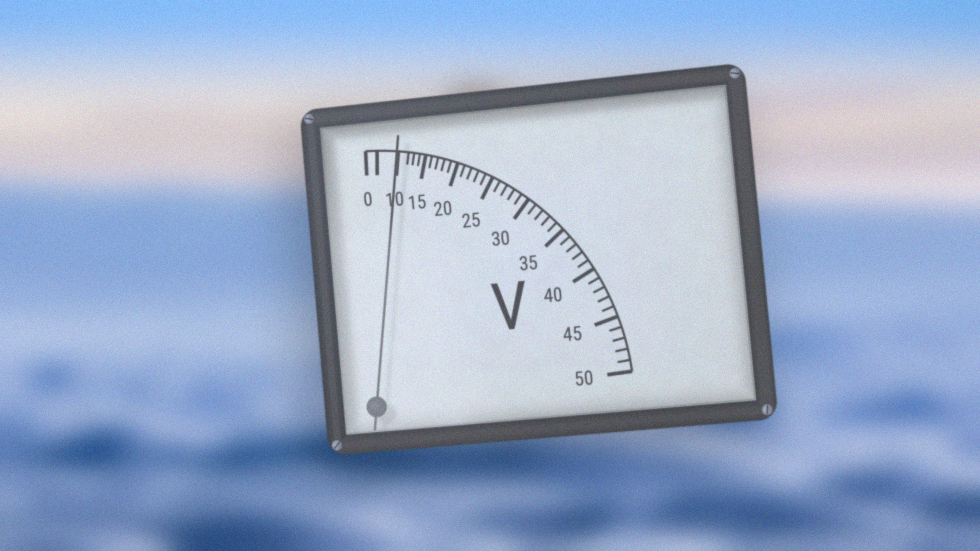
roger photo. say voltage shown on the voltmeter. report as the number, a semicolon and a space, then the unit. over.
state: 10; V
